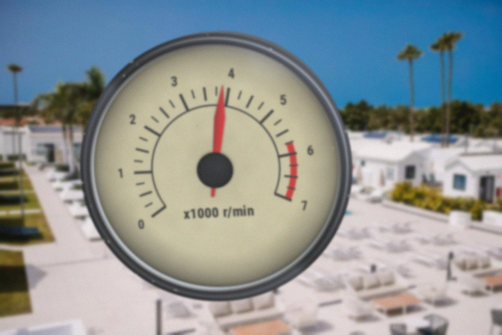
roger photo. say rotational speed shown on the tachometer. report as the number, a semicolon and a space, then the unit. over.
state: 3875; rpm
